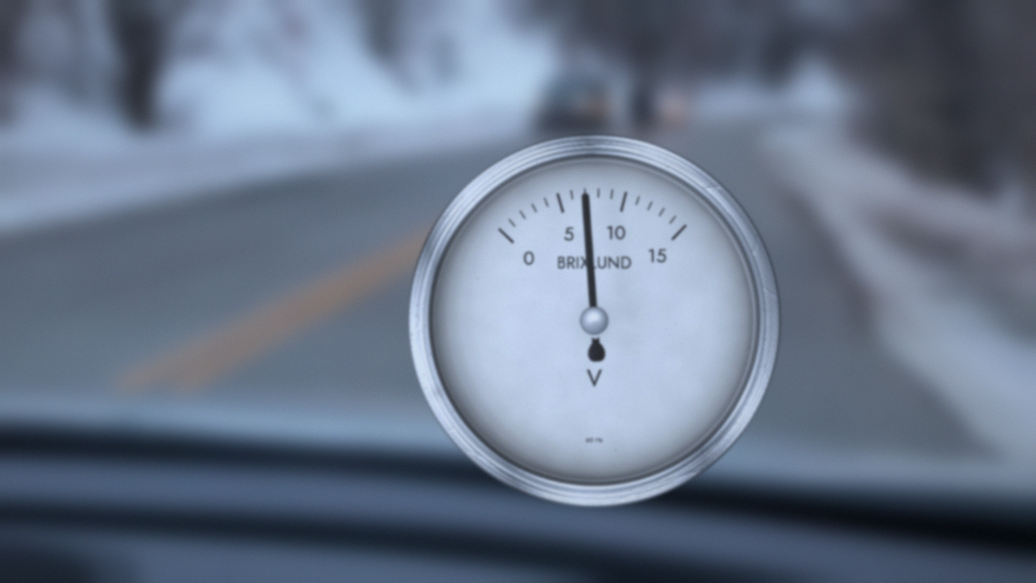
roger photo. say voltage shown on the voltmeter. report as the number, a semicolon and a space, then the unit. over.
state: 7; V
